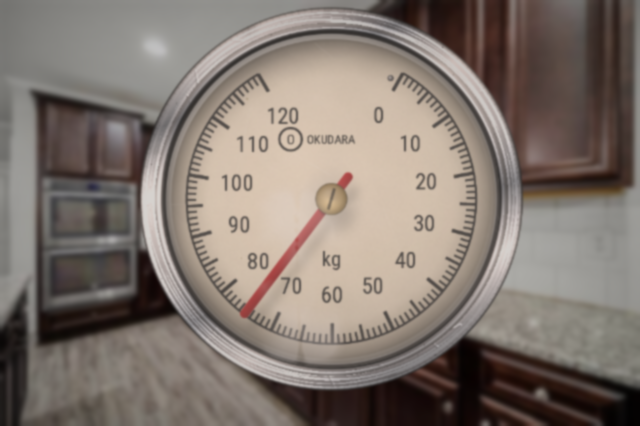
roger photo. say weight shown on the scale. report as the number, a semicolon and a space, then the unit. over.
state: 75; kg
